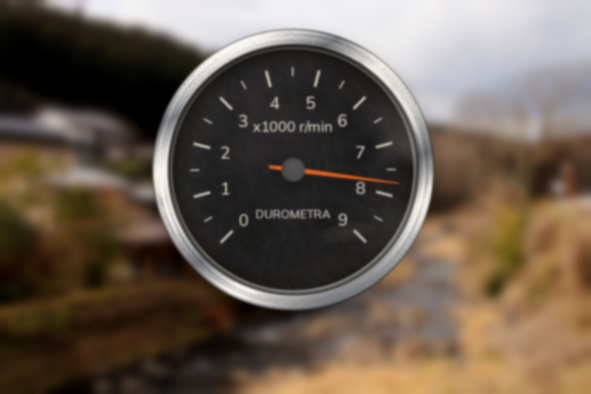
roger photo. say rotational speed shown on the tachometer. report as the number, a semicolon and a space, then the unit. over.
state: 7750; rpm
